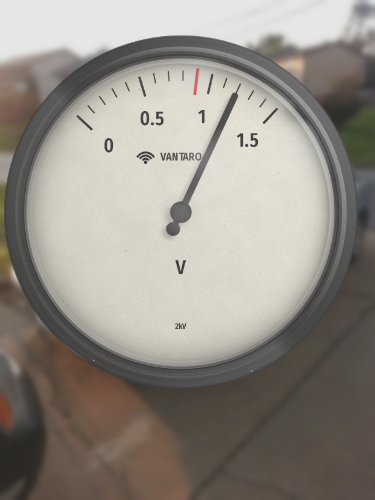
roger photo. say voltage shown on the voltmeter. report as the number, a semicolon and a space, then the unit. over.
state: 1.2; V
